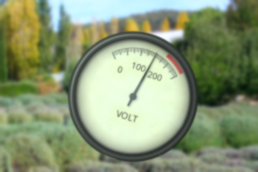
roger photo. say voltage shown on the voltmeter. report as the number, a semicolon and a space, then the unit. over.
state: 150; V
